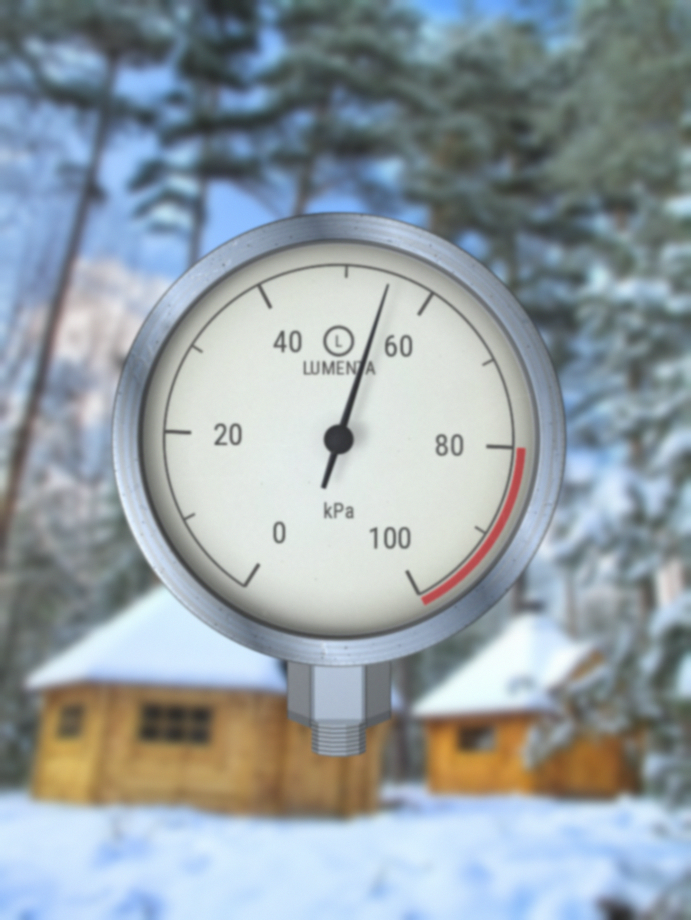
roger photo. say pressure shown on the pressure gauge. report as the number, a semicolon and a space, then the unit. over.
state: 55; kPa
